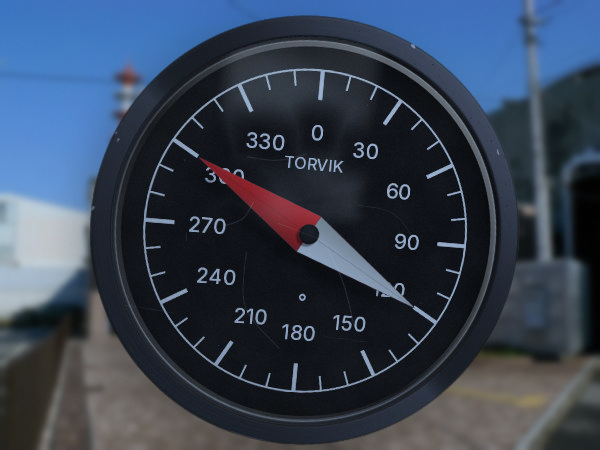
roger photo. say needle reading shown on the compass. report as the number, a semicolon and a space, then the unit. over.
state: 300; °
